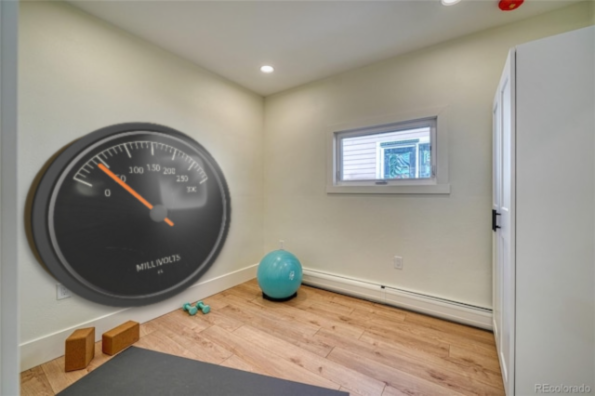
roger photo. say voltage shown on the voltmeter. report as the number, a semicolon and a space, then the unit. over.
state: 40; mV
